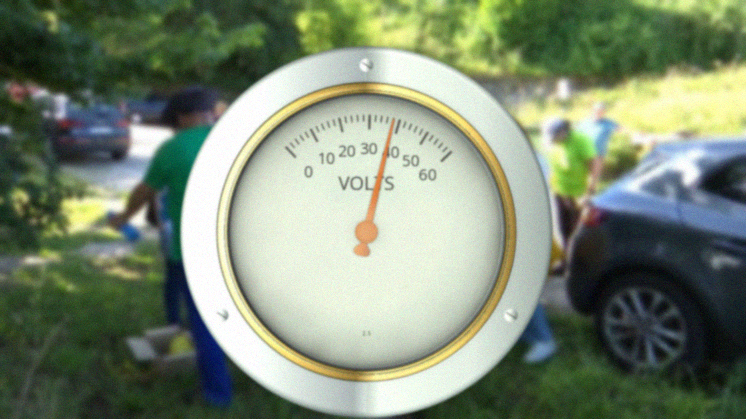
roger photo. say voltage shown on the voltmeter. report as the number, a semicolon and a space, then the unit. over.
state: 38; V
